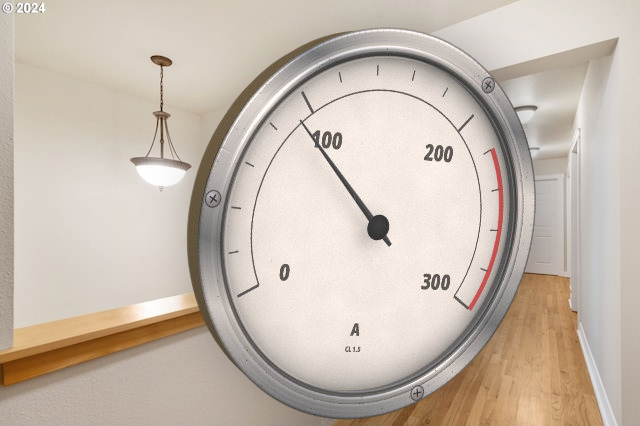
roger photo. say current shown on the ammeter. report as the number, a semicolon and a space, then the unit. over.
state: 90; A
